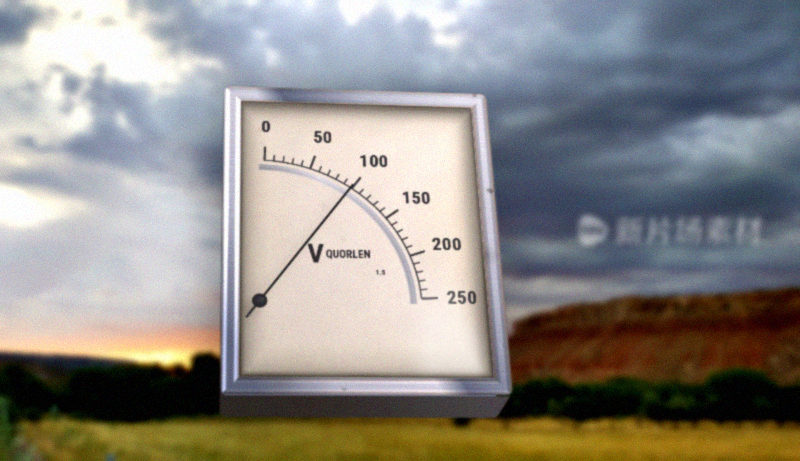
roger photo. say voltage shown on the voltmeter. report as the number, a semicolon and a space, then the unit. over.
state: 100; V
